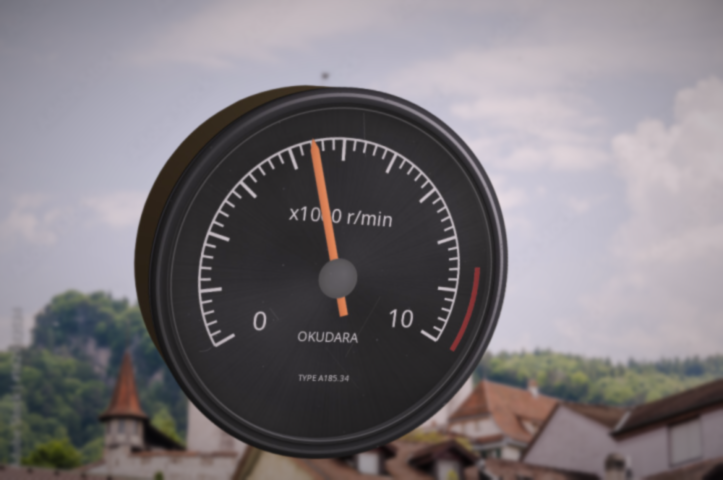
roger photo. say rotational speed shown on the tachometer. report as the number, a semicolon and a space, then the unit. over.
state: 4400; rpm
